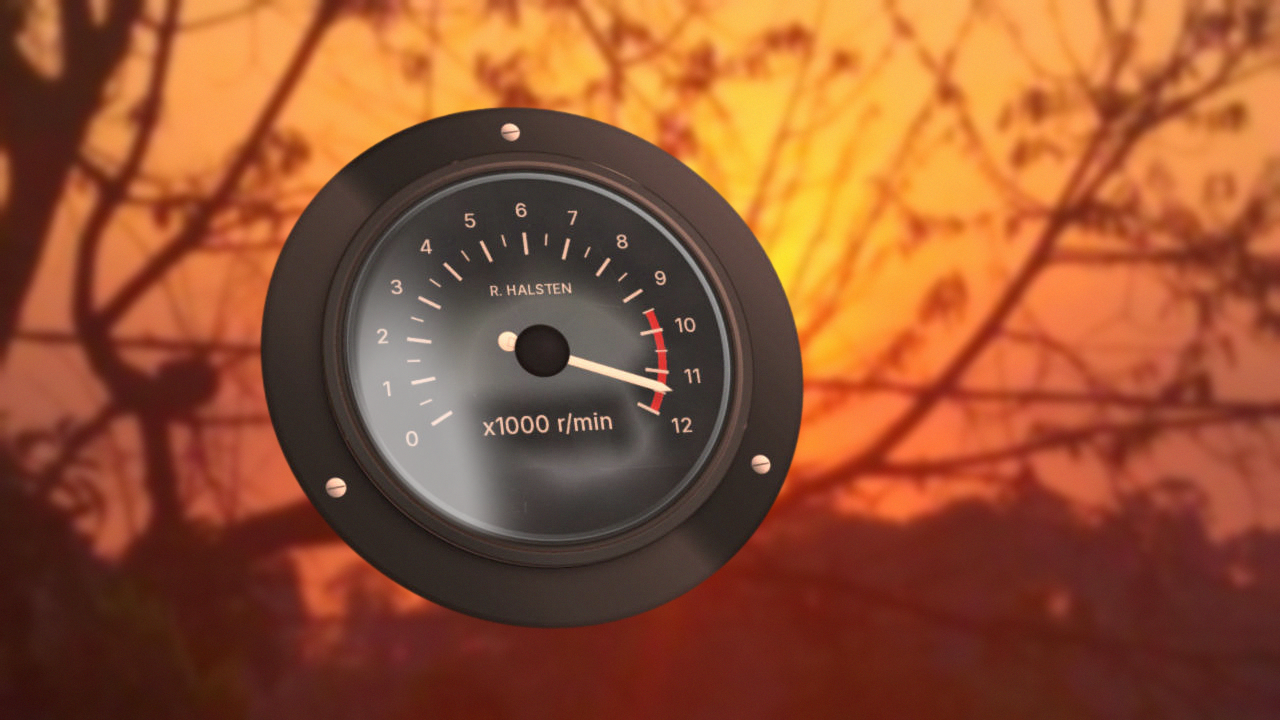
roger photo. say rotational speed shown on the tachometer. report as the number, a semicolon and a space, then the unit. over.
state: 11500; rpm
